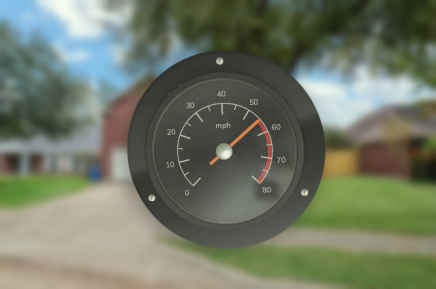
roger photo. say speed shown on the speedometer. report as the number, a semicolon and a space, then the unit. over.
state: 55; mph
